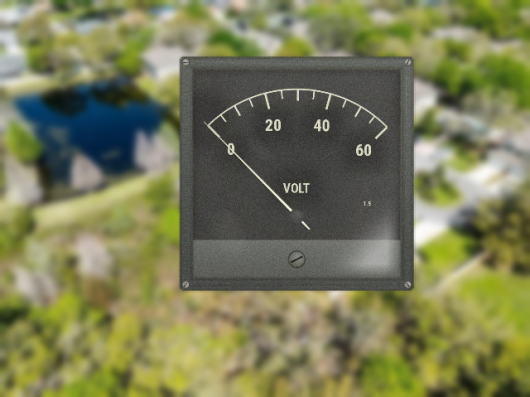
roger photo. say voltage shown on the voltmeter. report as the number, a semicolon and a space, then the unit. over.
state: 0; V
